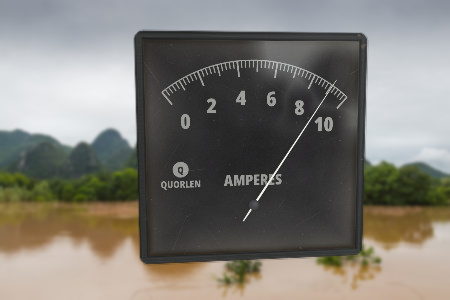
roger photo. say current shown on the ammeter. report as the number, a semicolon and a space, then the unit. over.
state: 9; A
